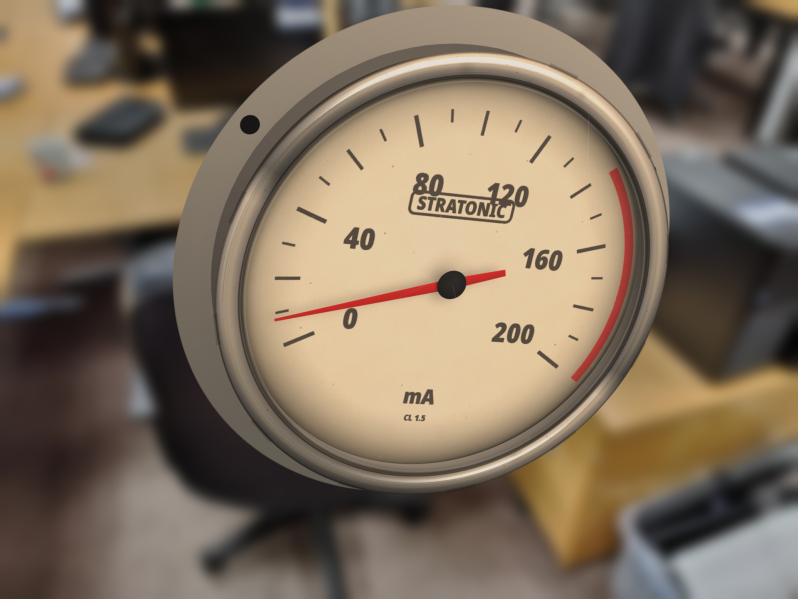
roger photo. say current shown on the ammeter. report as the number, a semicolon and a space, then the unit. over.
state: 10; mA
